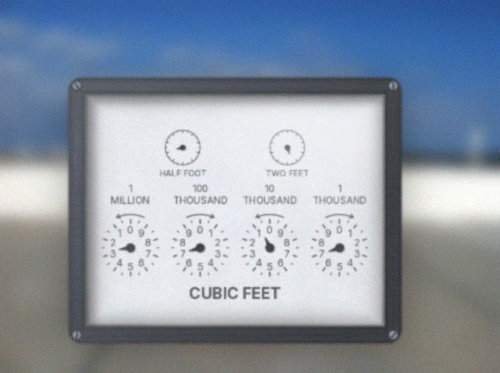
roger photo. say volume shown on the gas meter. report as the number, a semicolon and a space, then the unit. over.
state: 270700; ft³
